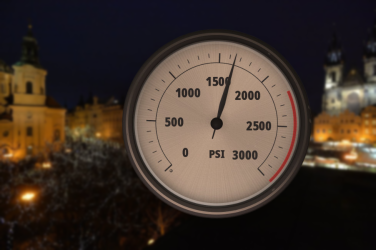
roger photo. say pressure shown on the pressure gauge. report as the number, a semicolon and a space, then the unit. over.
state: 1650; psi
